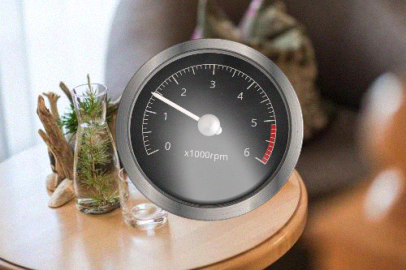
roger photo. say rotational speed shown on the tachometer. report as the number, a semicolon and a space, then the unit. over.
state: 1400; rpm
